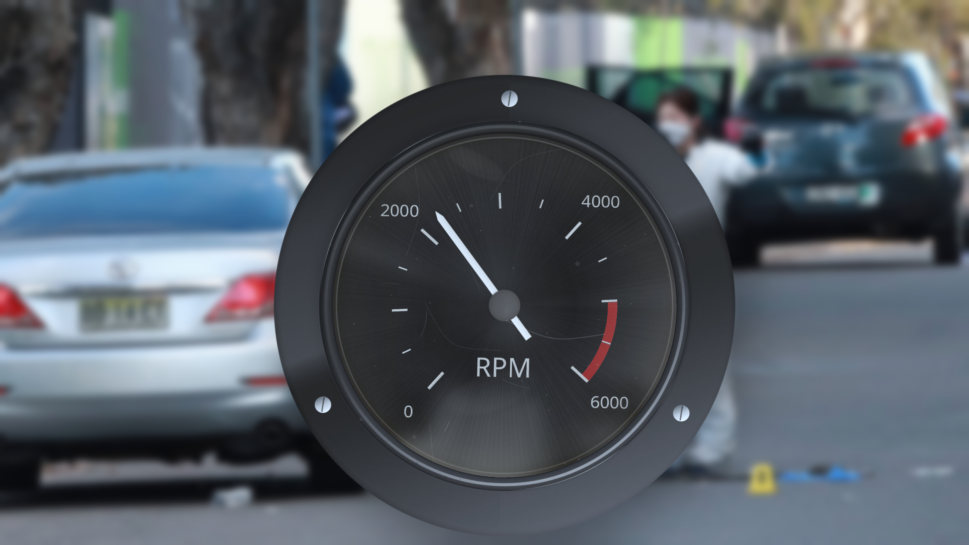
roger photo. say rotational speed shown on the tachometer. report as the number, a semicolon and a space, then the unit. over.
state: 2250; rpm
